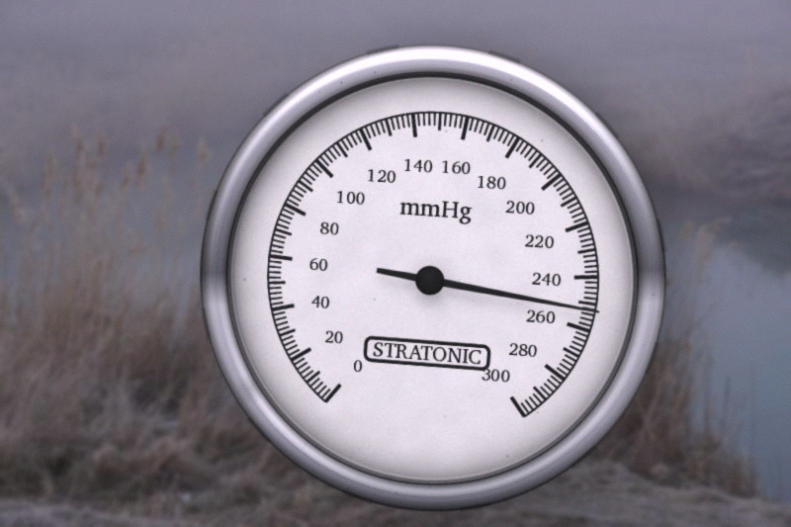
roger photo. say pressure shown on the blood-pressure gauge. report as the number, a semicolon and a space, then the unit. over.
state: 252; mmHg
